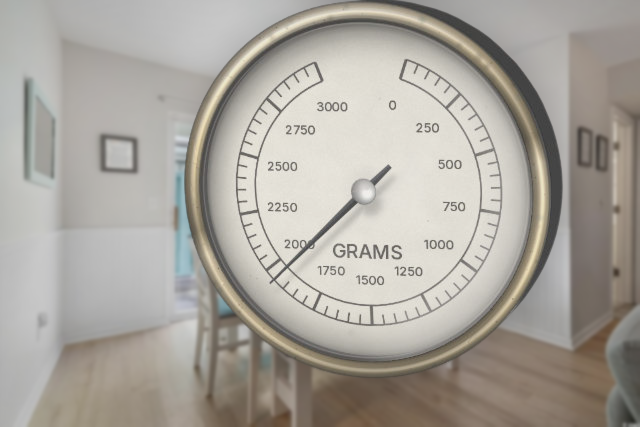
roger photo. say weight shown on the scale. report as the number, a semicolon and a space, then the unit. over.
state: 1950; g
